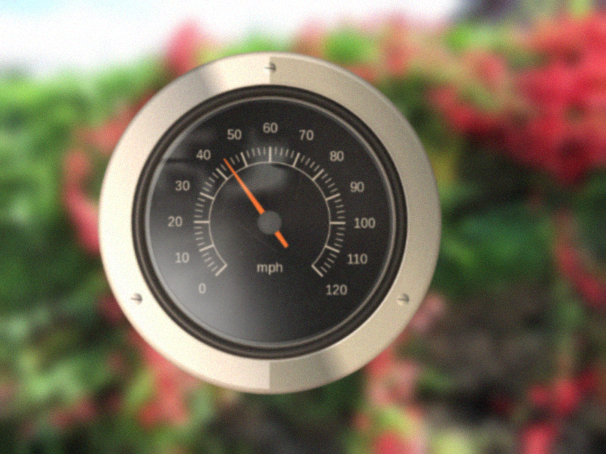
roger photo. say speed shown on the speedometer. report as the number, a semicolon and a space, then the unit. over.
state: 44; mph
